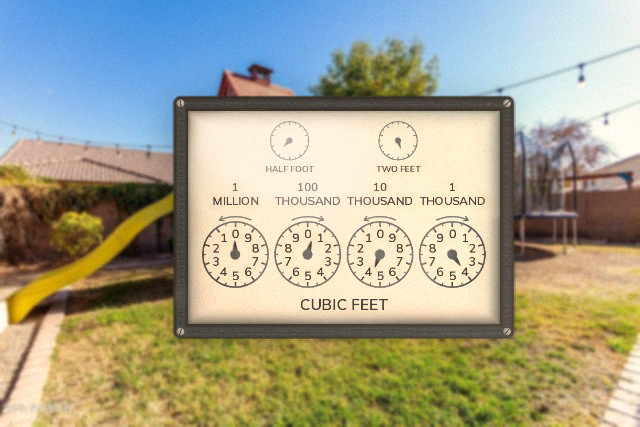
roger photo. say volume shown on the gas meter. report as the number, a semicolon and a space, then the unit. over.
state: 4400; ft³
